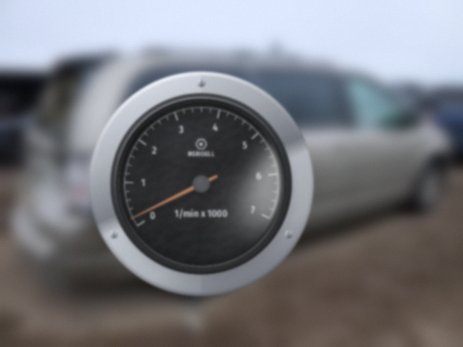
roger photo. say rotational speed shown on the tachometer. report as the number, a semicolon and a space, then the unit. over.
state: 200; rpm
